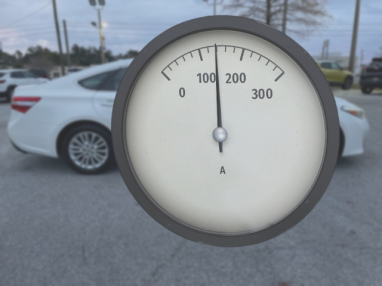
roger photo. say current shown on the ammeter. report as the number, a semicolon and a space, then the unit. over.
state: 140; A
